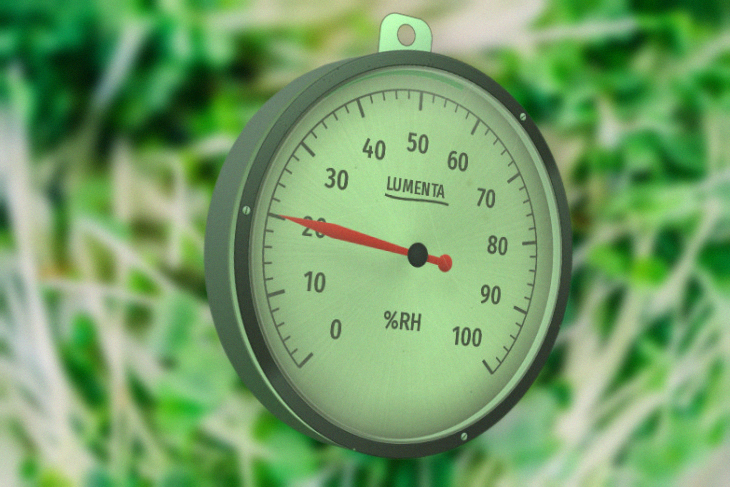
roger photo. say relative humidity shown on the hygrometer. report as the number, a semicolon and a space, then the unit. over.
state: 20; %
